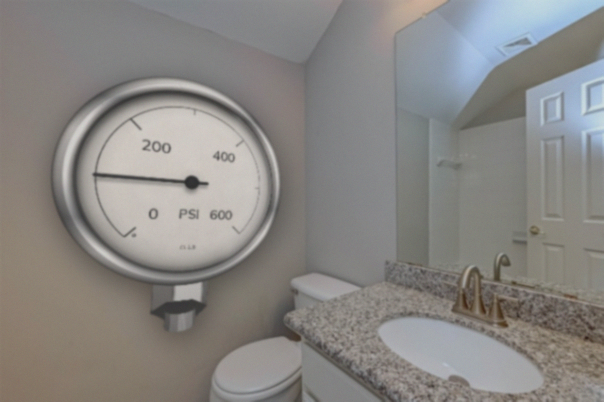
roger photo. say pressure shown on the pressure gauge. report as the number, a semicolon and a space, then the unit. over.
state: 100; psi
